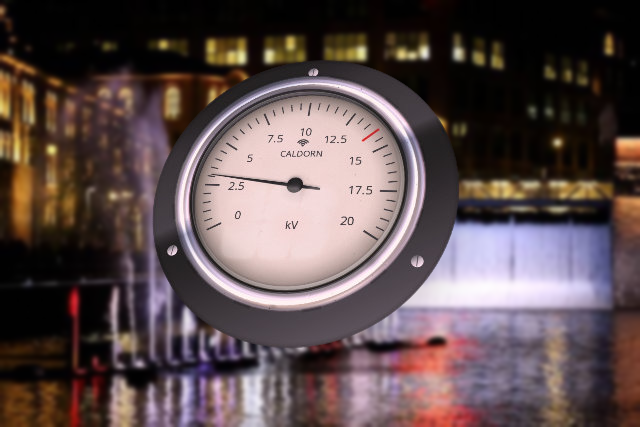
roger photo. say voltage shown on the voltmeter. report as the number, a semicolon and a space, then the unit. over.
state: 3; kV
